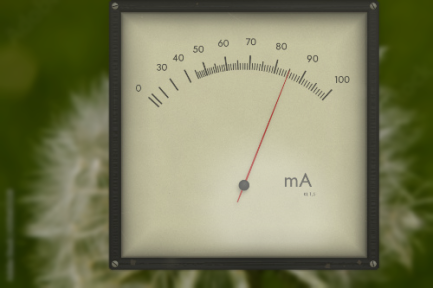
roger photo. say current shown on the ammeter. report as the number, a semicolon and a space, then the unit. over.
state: 85; mA
